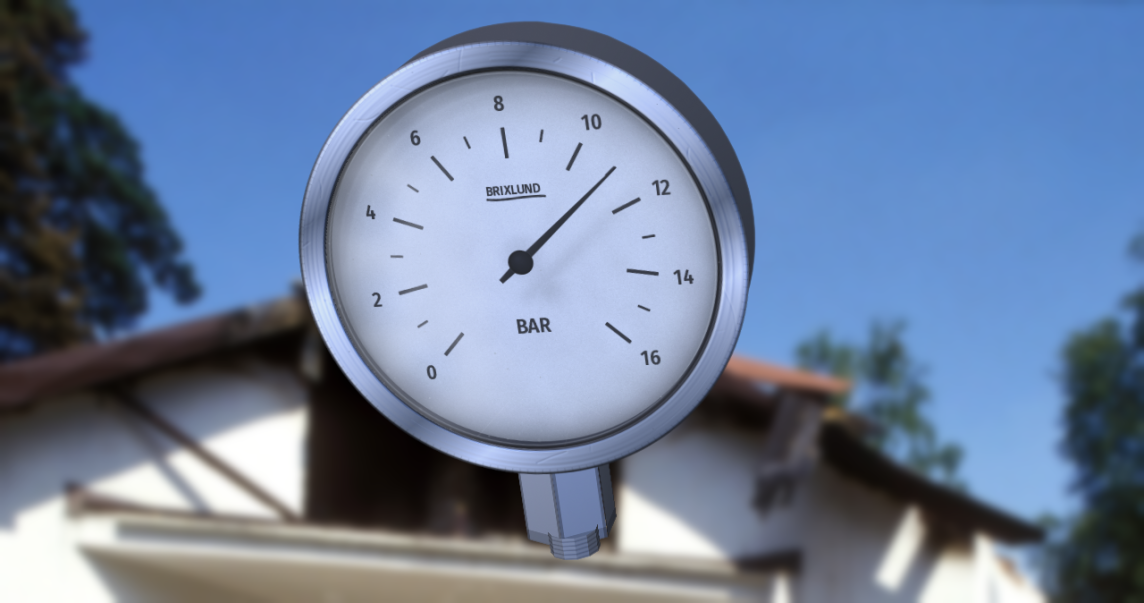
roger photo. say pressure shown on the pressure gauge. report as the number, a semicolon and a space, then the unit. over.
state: 11; bar
